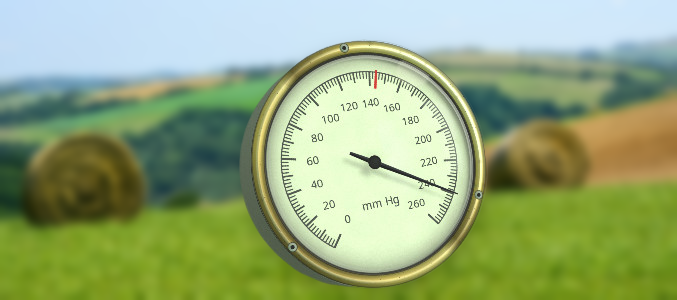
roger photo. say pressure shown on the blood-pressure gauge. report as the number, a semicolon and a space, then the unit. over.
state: 240; mmHg
